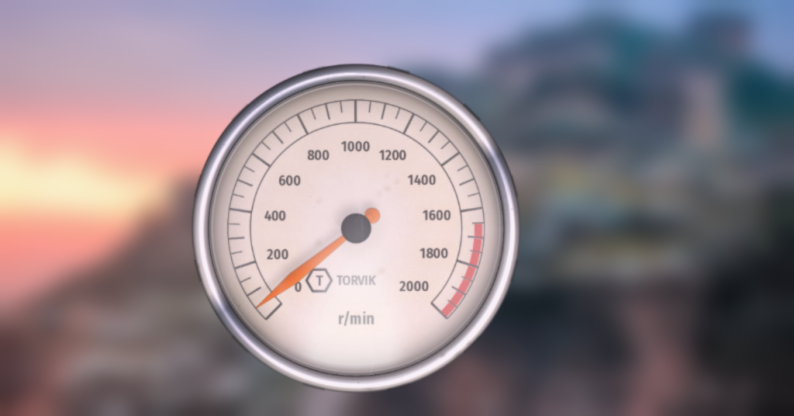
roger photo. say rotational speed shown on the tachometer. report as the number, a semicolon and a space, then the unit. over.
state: 50; rpm
